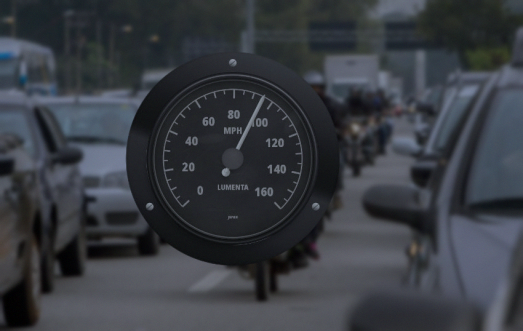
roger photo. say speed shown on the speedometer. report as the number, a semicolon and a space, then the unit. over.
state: 95; mph
